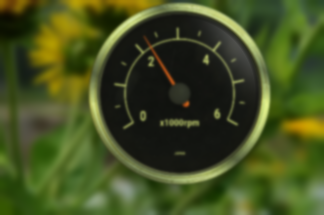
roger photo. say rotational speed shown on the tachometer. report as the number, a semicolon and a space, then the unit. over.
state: 2250; rpm
